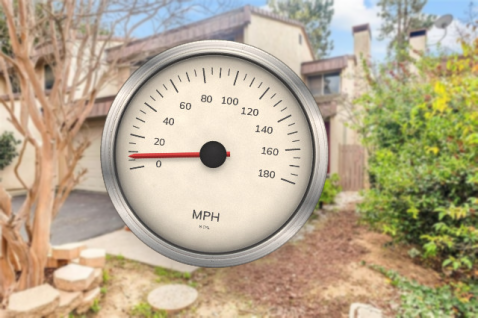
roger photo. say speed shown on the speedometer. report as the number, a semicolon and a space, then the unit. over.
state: 7.5; mph
